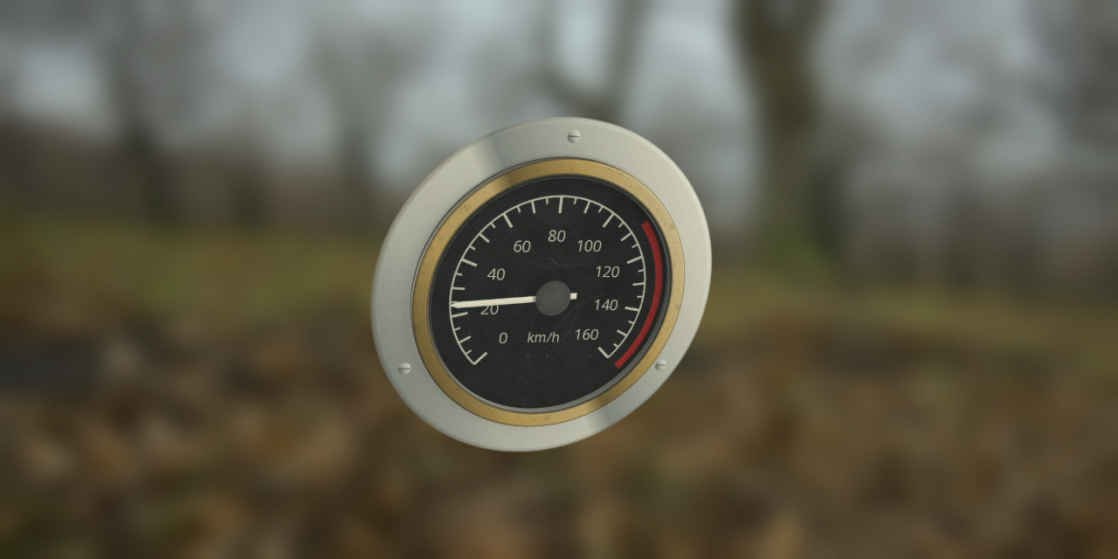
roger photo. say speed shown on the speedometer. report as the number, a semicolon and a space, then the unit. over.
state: 25; km/h
